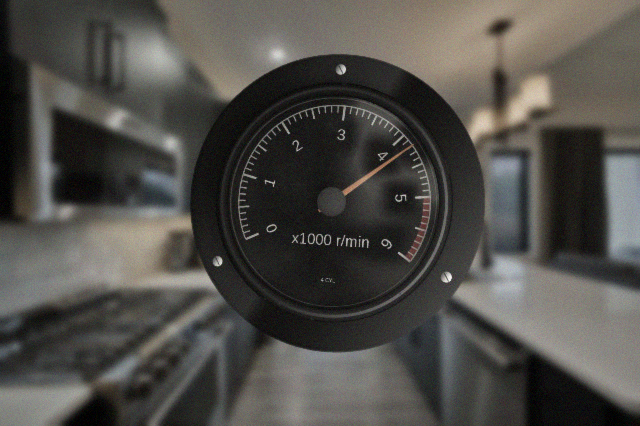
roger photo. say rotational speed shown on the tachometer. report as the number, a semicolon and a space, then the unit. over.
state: 4200; rpm
